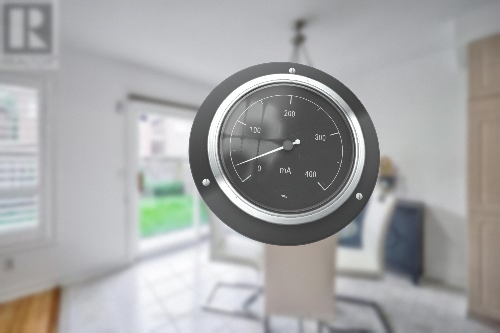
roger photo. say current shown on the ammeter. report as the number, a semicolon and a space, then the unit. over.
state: 25; mA
